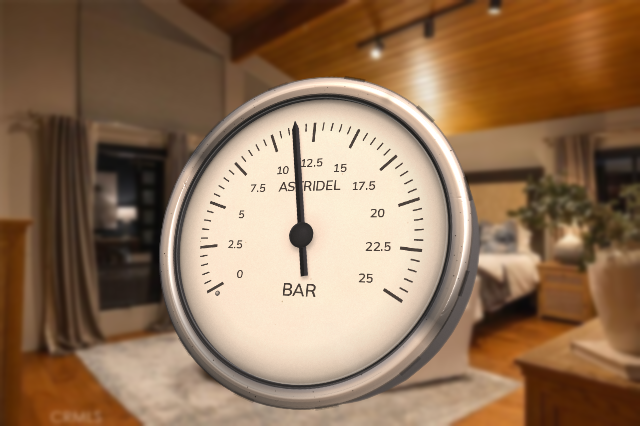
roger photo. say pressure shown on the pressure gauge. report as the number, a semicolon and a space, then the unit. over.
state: 11.5; bar
